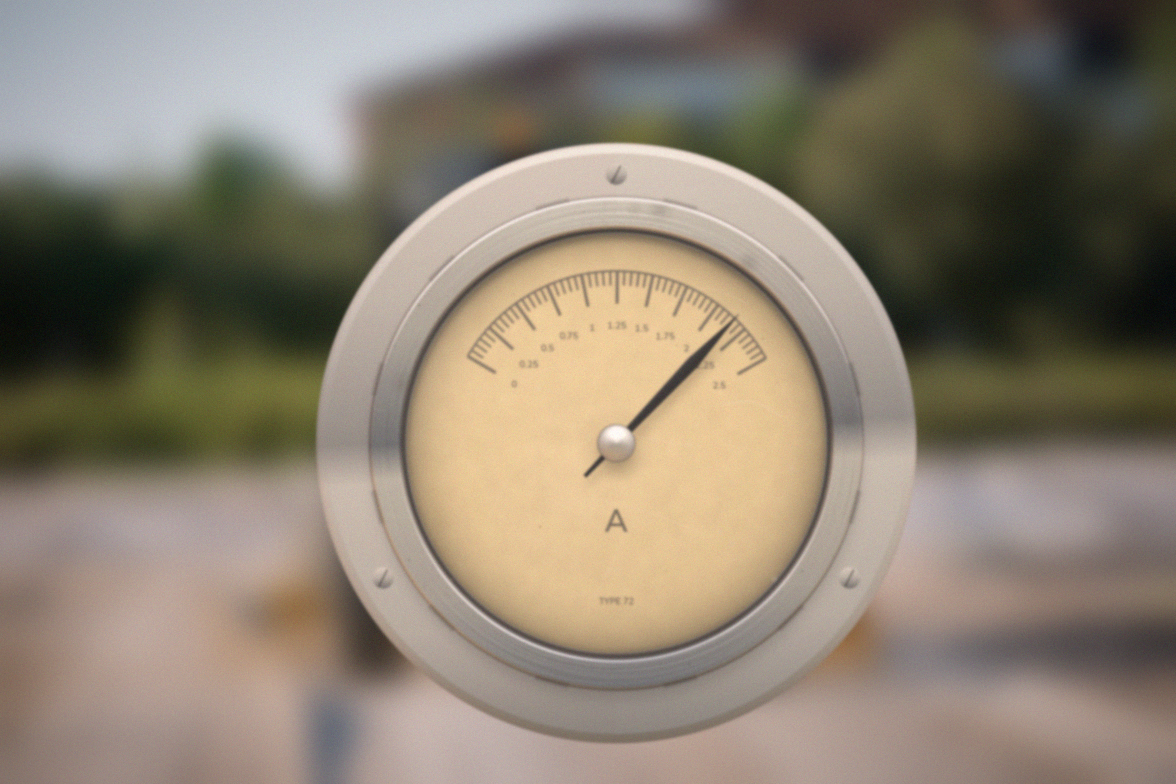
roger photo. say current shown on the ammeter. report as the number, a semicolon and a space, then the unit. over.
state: 2.15; A
